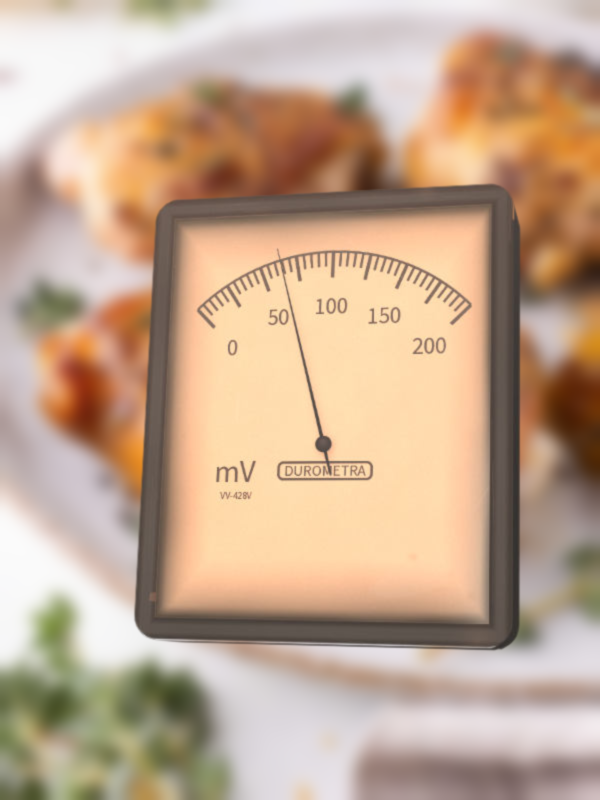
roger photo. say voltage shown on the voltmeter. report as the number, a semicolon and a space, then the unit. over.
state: 65; mV
